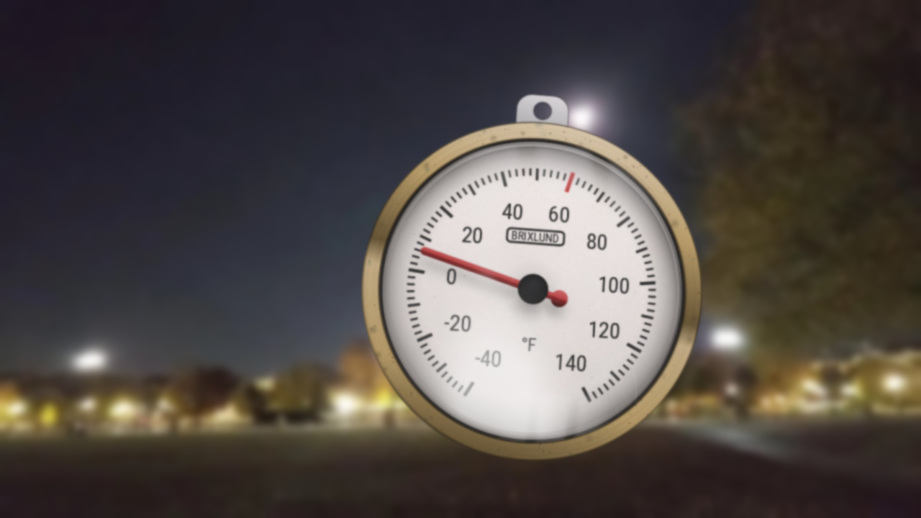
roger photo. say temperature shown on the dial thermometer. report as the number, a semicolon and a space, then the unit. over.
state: 6; °F
